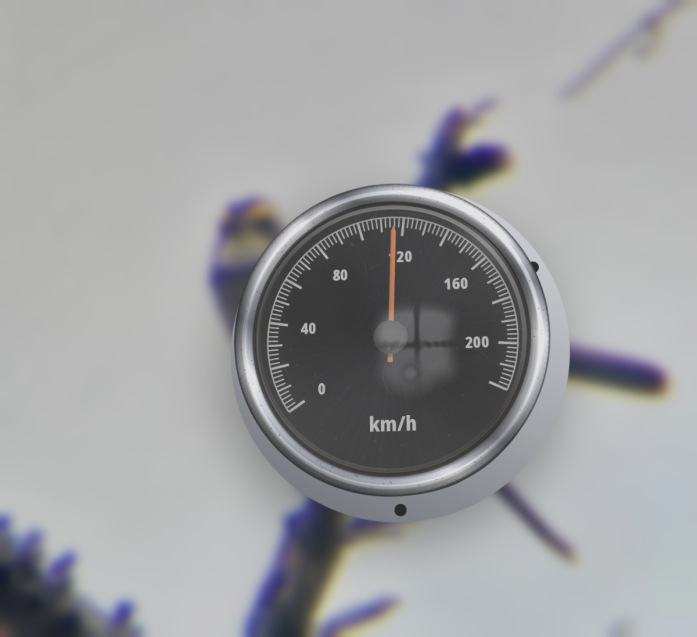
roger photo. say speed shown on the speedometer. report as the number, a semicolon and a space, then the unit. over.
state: 116; km/h
